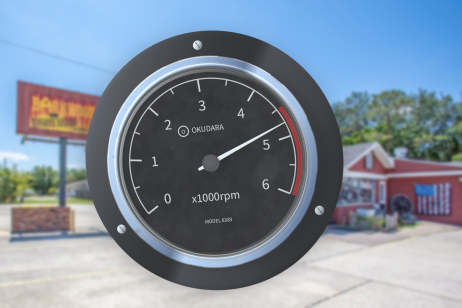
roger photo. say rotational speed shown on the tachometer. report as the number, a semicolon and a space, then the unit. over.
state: 4750; rpm
